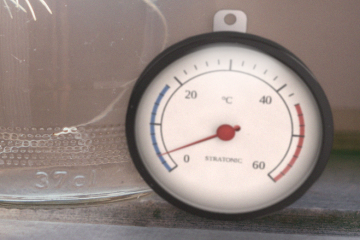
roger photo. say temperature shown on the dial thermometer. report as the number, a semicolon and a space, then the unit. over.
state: 4; °C
